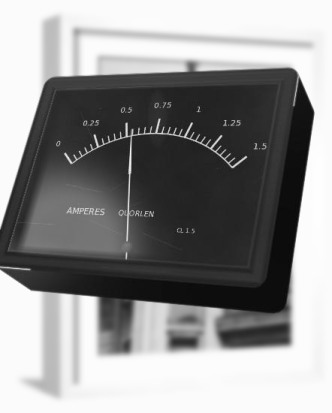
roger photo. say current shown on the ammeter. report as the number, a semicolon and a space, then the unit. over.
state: 0.55; A
